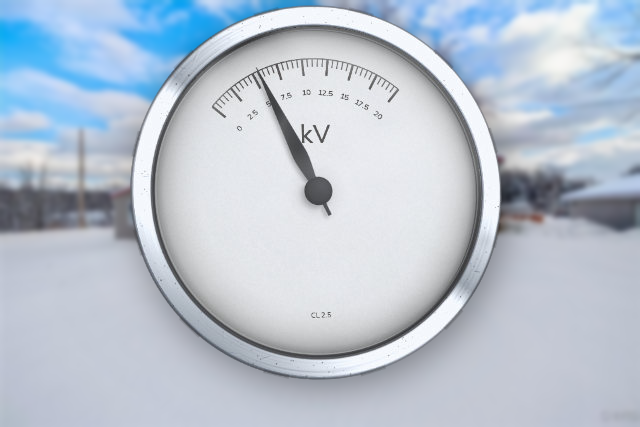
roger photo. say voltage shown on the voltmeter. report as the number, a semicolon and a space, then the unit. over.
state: 5.5; kV
